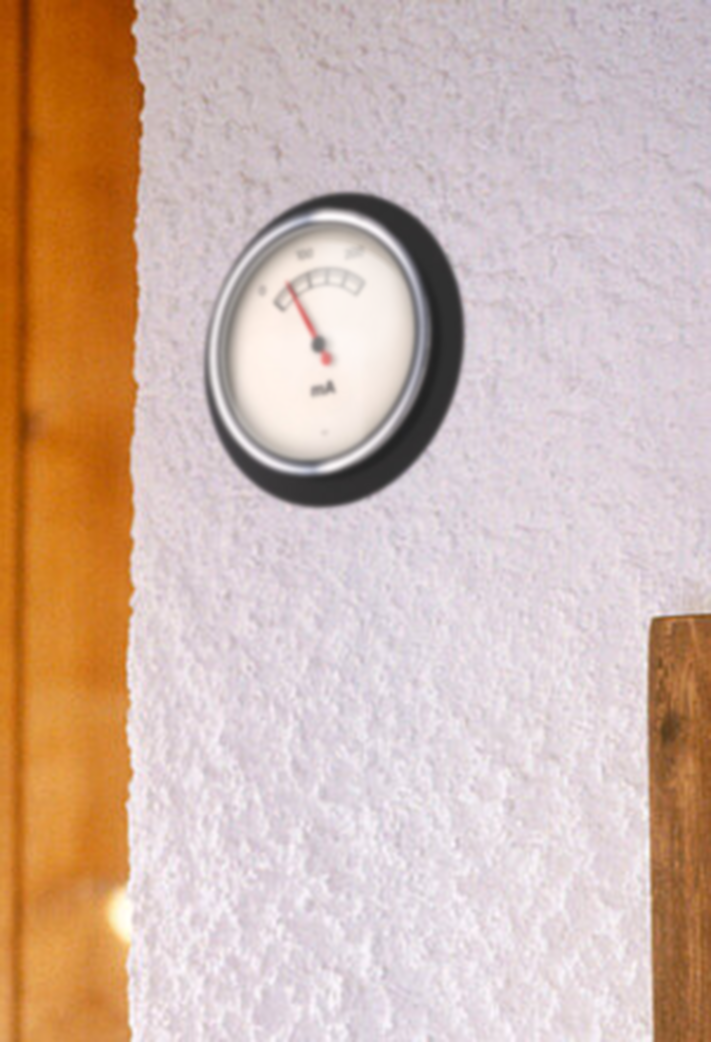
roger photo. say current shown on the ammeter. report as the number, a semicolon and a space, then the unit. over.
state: 50; mA
